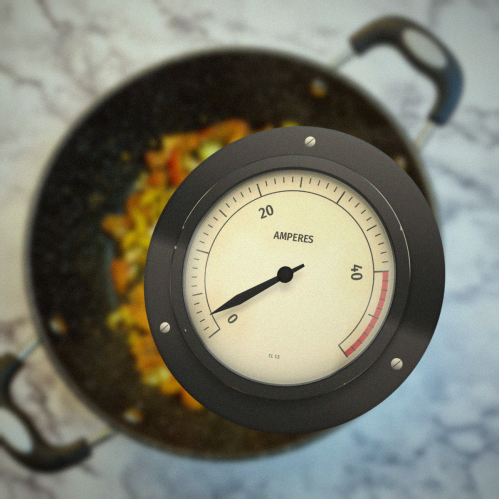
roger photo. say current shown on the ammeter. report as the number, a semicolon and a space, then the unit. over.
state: 2; A
